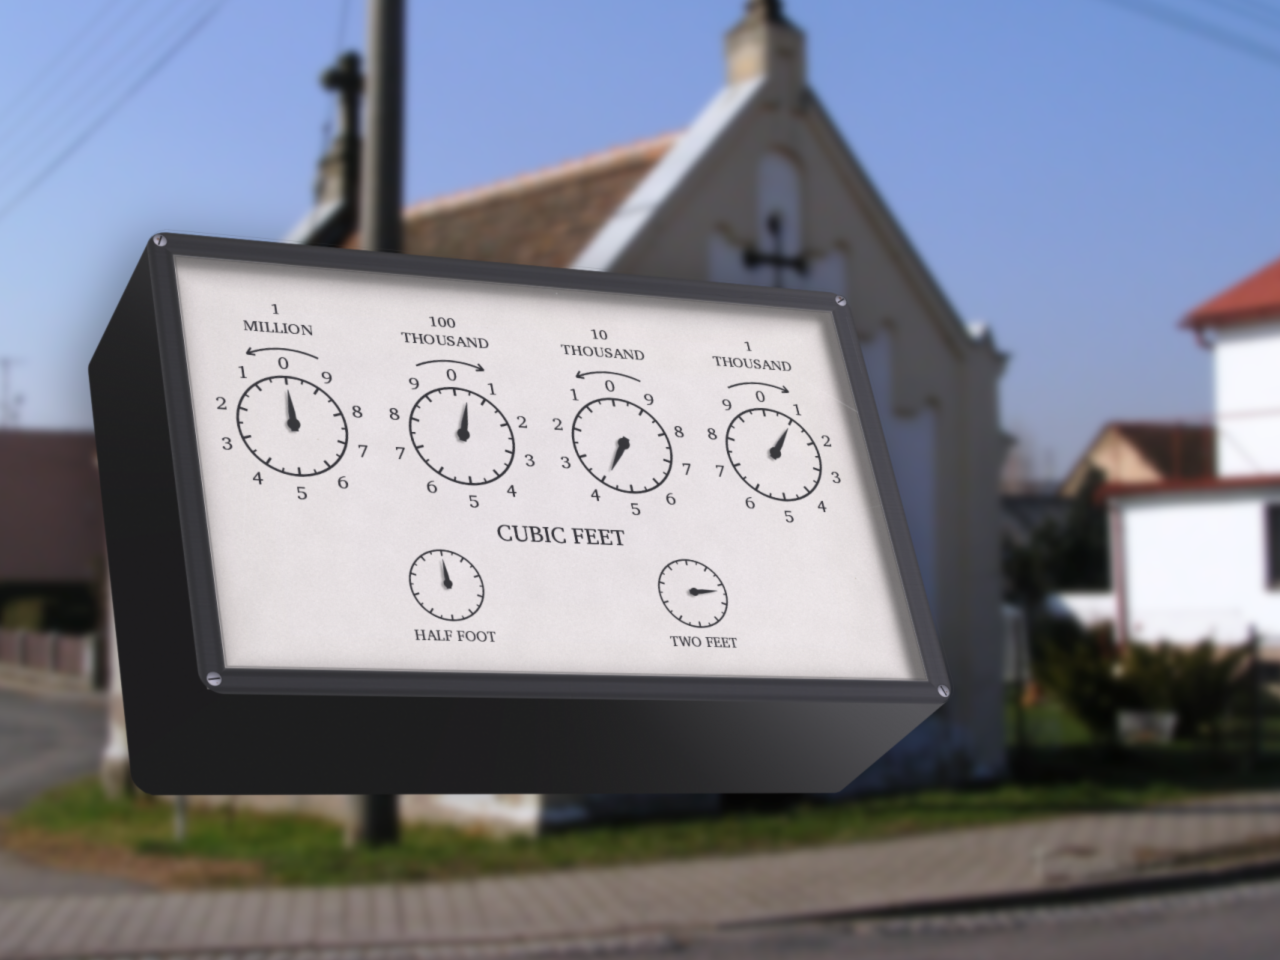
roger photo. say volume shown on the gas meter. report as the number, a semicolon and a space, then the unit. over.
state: 4100; ft³
